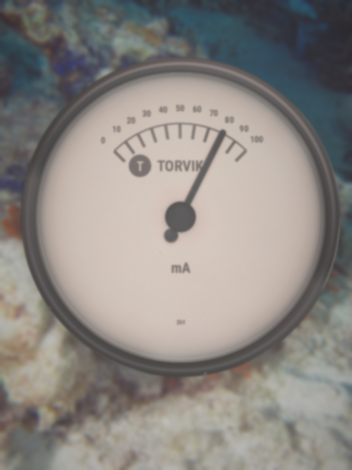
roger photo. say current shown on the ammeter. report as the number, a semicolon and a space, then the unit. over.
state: 80; mA
